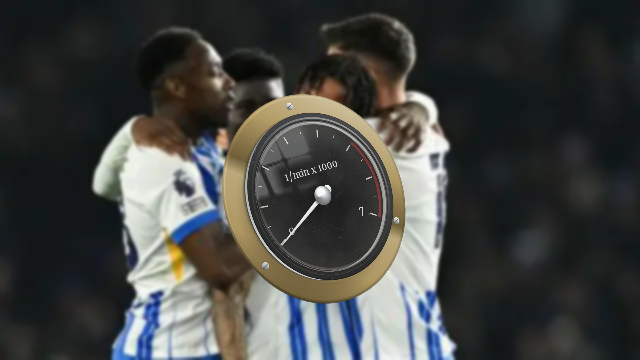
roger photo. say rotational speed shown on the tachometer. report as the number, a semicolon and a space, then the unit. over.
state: 0; rpm
